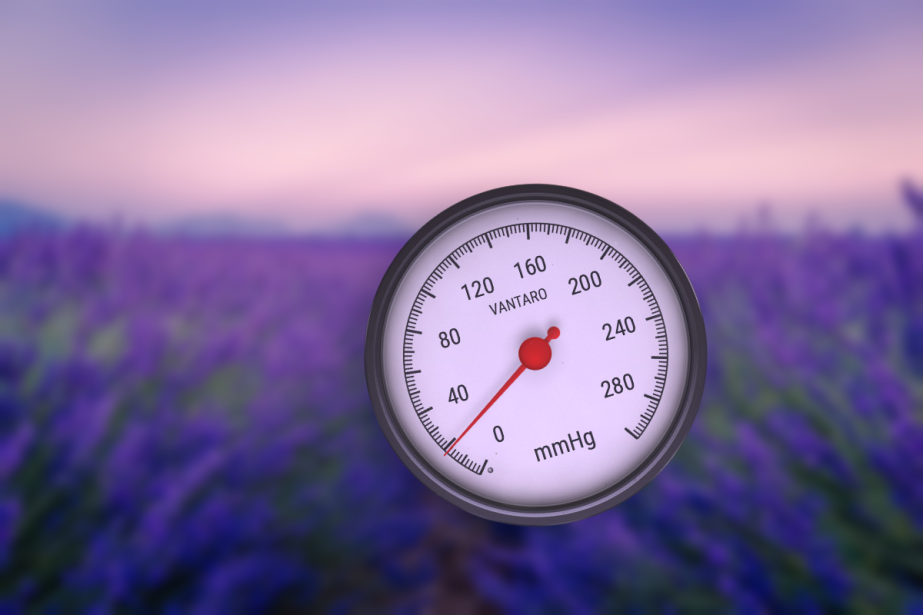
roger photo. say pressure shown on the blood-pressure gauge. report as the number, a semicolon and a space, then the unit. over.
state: 18; mmHg
